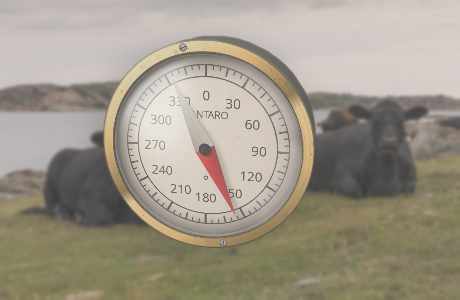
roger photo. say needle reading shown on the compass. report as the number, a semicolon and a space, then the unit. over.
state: 155; °
